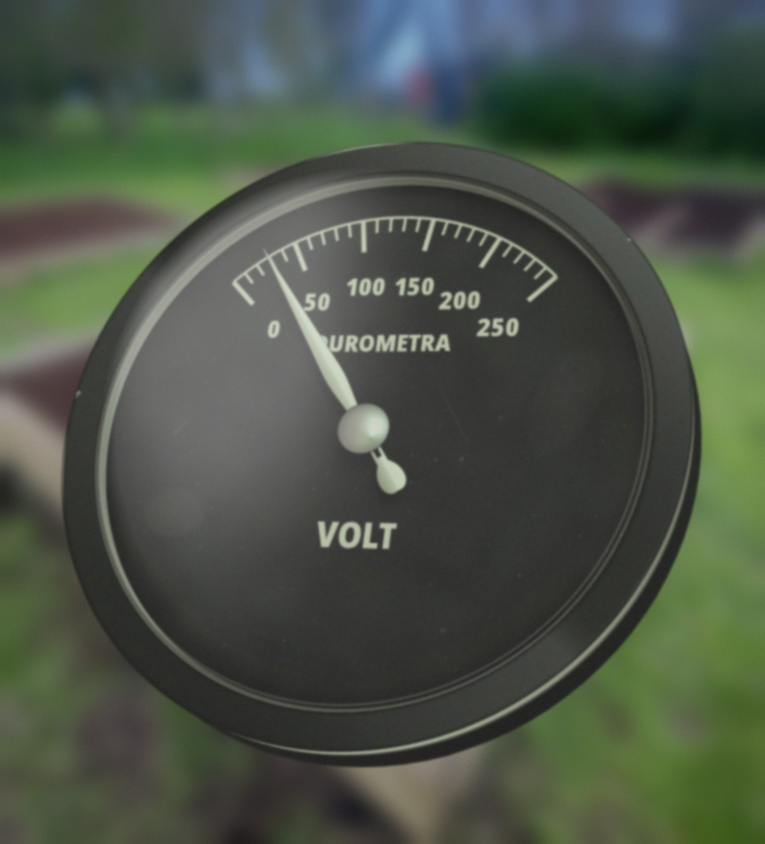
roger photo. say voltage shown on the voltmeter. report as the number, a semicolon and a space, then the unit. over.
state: 30; V
